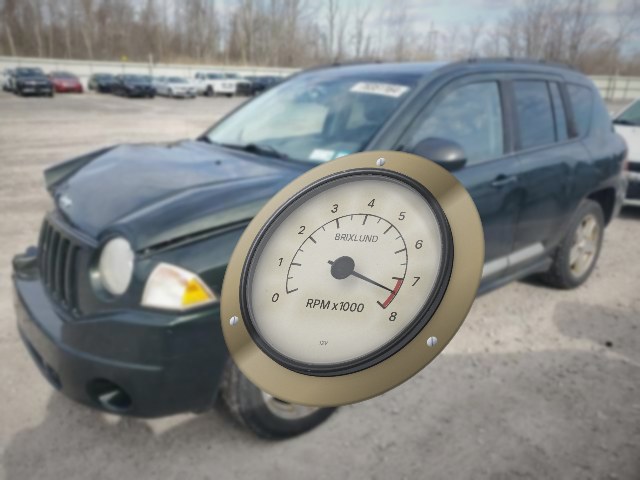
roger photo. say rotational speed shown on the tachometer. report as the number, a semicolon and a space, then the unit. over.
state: 7500; rpm
